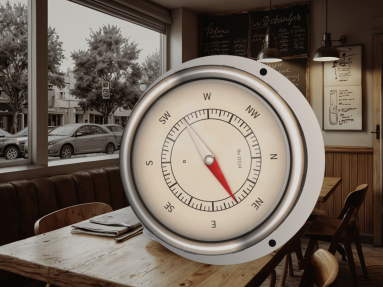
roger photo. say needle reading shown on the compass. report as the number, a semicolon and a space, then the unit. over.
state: 60; °
